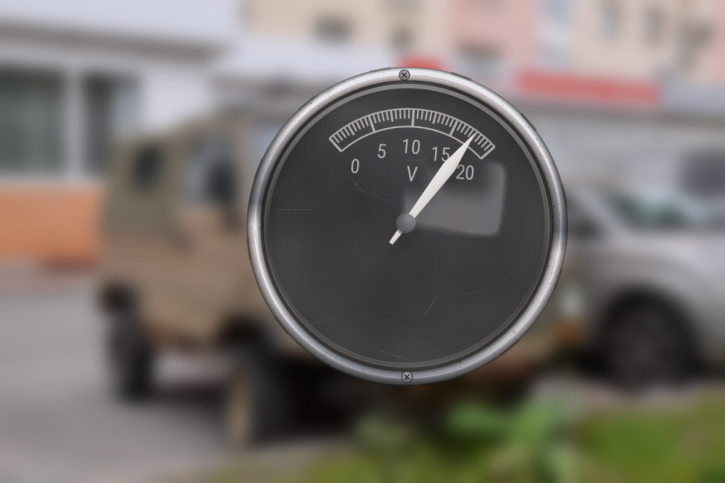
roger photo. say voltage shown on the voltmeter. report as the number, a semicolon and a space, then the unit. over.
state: 17.5; V
